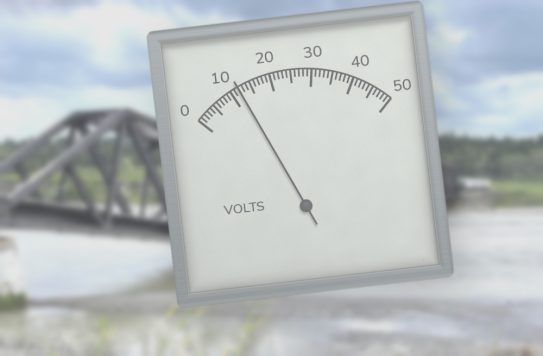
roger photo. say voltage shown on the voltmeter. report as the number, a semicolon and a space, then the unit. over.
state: 12; V
